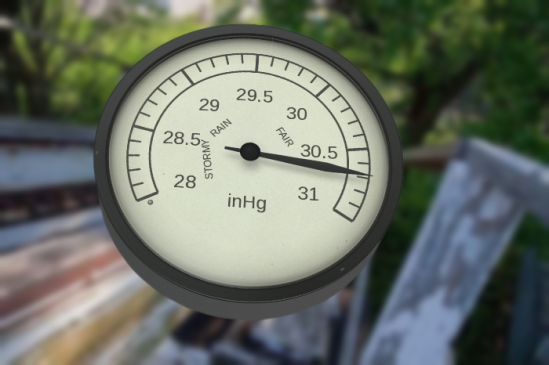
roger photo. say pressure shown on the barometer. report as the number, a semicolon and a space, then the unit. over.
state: 30.7; inHg
